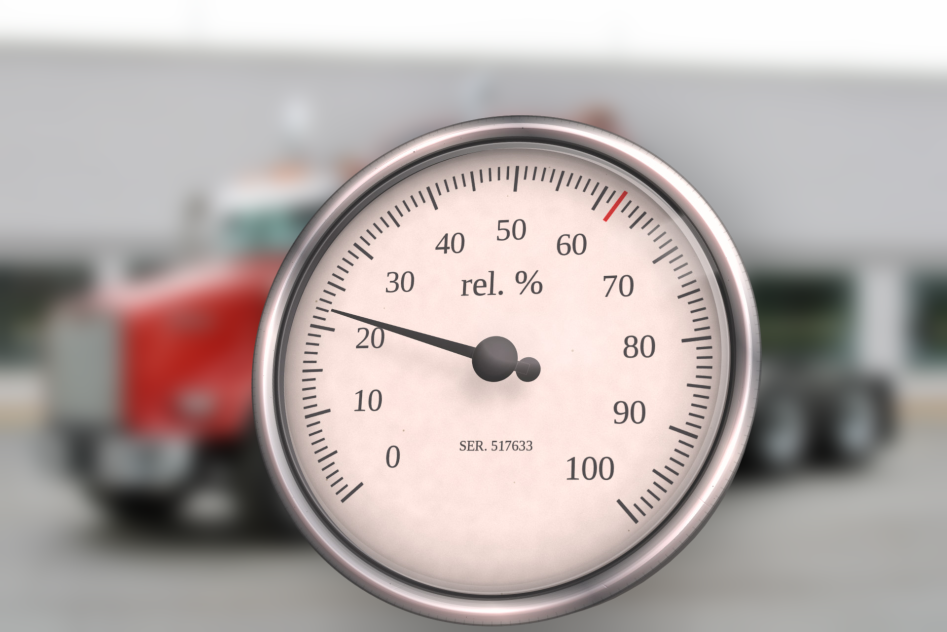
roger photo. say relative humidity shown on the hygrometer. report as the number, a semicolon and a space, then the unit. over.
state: 22; %
